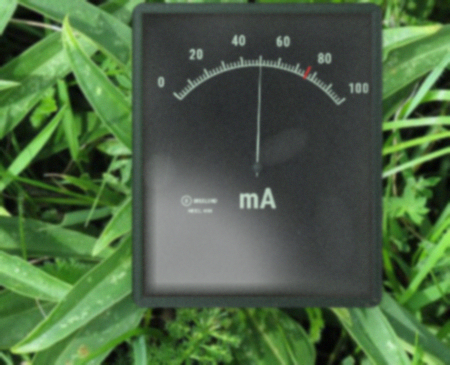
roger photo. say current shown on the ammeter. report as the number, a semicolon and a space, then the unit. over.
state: 50; mA
